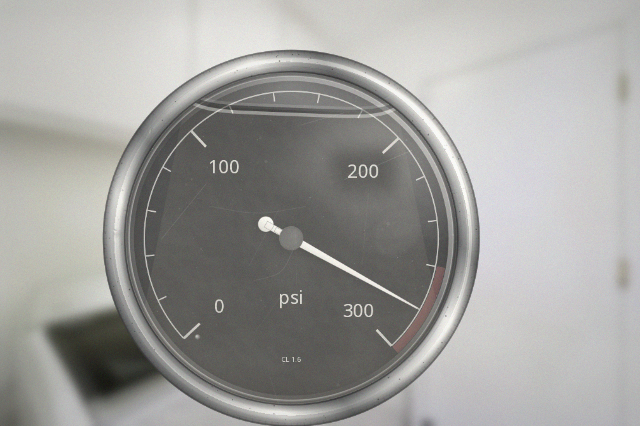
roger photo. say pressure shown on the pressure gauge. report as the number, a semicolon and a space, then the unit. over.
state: 280; psi
